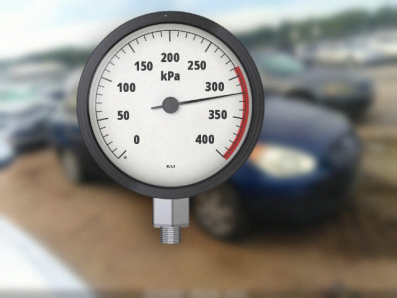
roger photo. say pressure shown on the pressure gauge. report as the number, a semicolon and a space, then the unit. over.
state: 320; kPa
